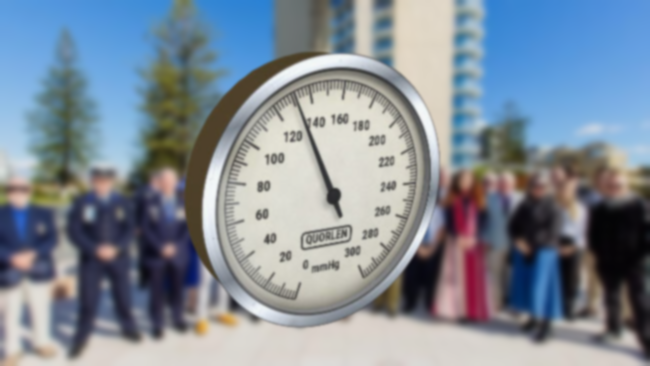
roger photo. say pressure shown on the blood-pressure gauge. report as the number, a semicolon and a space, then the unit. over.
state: 130; mmHg
